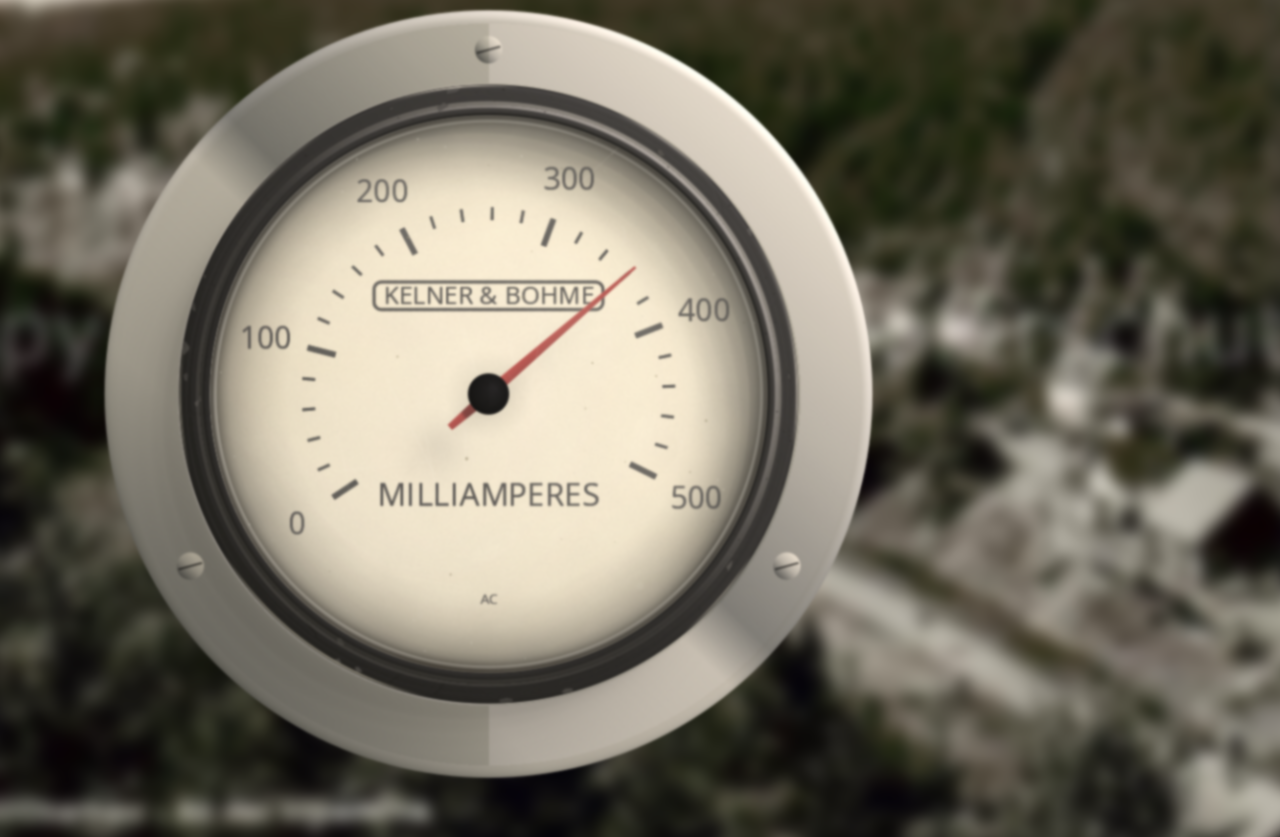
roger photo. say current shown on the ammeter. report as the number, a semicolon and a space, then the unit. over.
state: 360; mA
